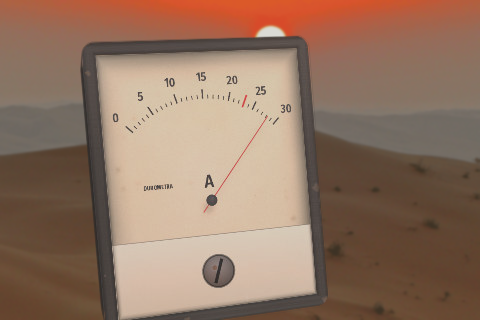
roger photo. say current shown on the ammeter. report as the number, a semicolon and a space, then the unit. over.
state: 28; A
